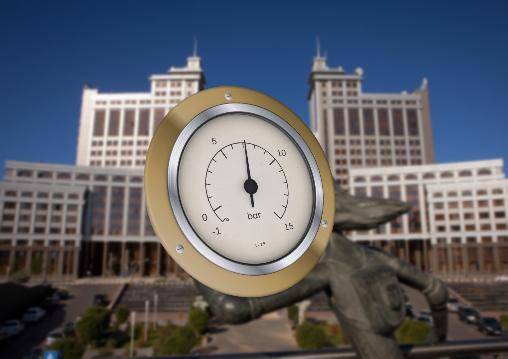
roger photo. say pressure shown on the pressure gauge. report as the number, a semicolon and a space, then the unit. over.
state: 7; bar
